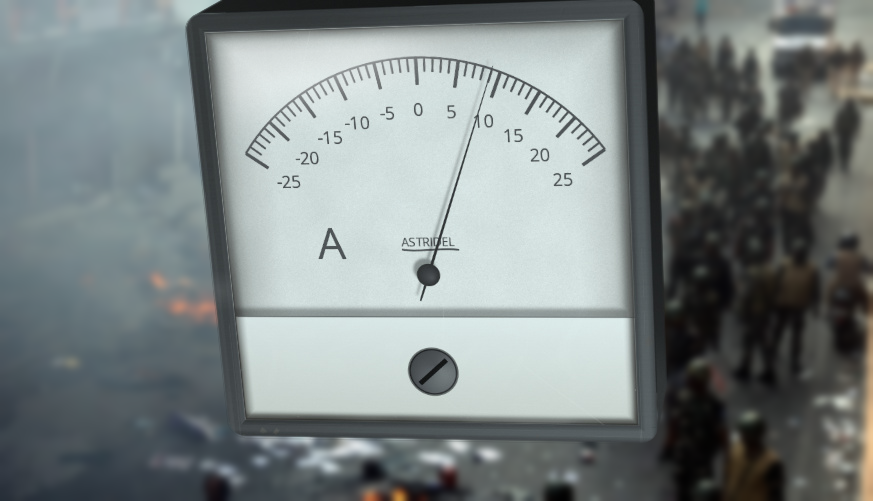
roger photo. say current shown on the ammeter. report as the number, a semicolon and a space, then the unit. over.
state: 9; A
